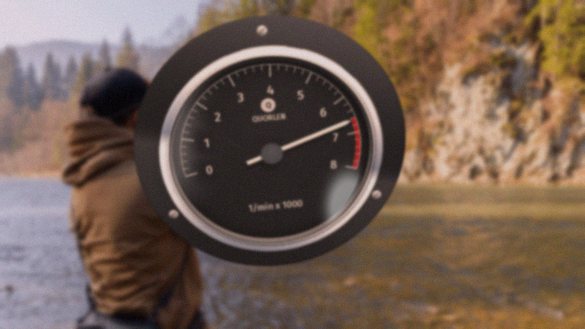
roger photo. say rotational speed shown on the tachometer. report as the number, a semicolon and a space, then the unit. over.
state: 6600; rpm
